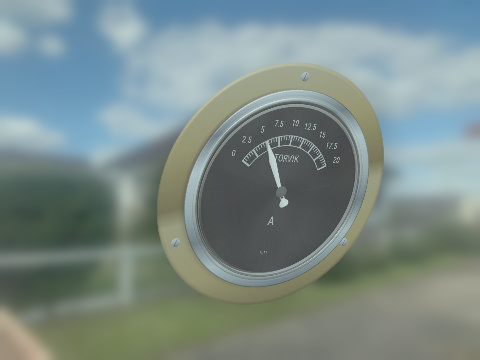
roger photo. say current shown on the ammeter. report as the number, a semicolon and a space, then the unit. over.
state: 5; A
